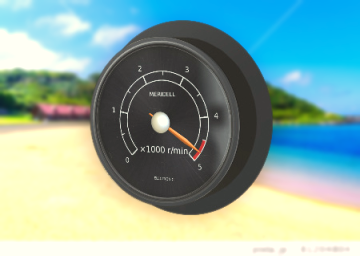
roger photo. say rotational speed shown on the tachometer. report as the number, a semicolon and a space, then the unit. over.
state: 4750; rpm
